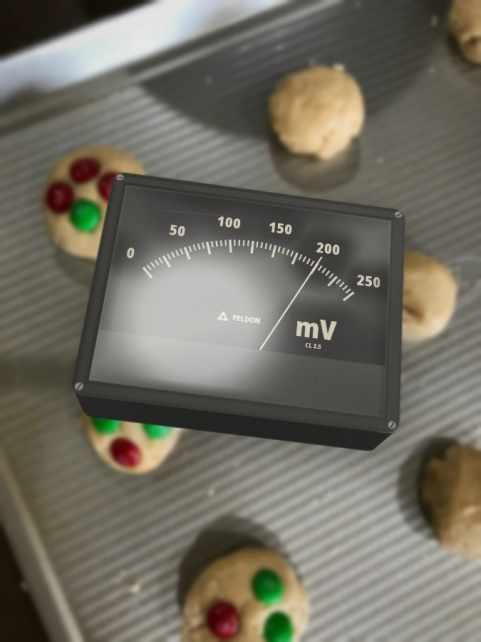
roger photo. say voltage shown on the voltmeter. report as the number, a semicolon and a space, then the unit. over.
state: 200; mV
